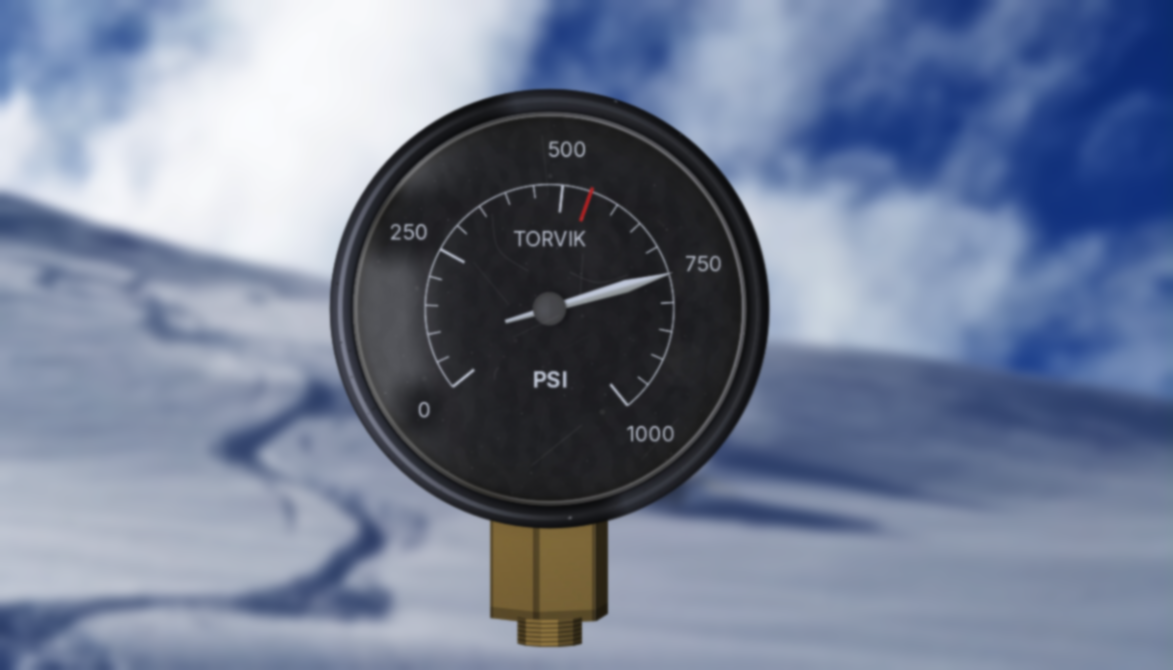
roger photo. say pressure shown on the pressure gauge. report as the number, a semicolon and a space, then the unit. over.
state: 750; psi
